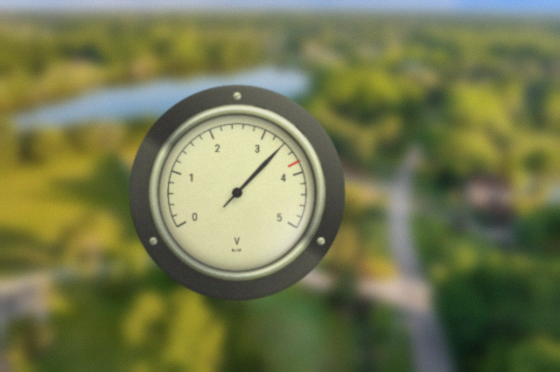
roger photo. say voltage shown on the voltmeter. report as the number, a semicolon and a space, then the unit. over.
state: 3.4; V
